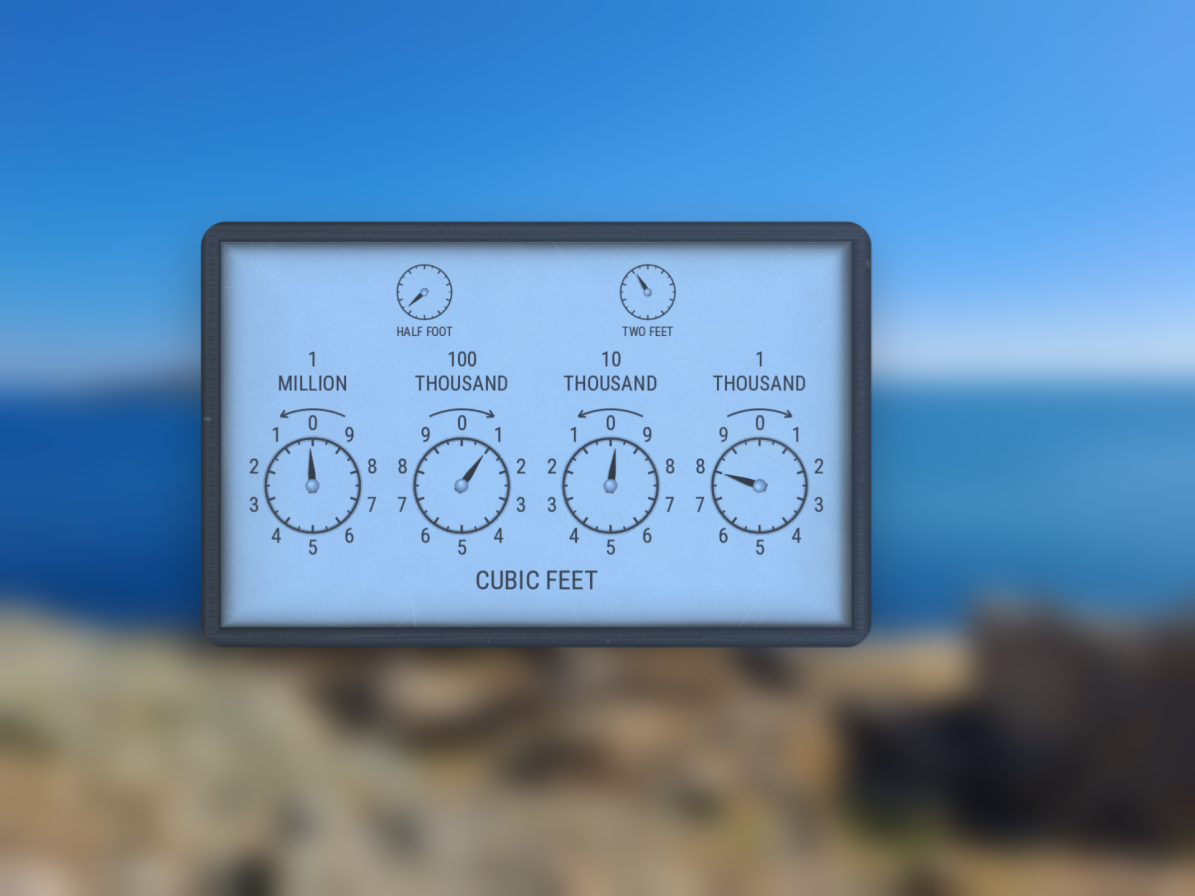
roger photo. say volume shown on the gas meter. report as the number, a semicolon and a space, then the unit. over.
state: 9800; ft³
